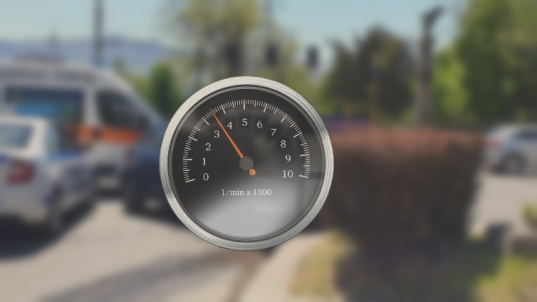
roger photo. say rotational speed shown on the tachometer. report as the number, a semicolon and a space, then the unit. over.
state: 3500; rpm
